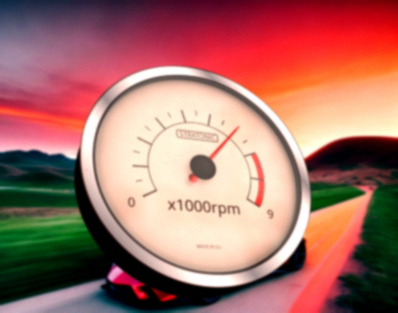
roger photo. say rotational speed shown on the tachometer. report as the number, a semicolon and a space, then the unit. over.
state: 6000; rpm
